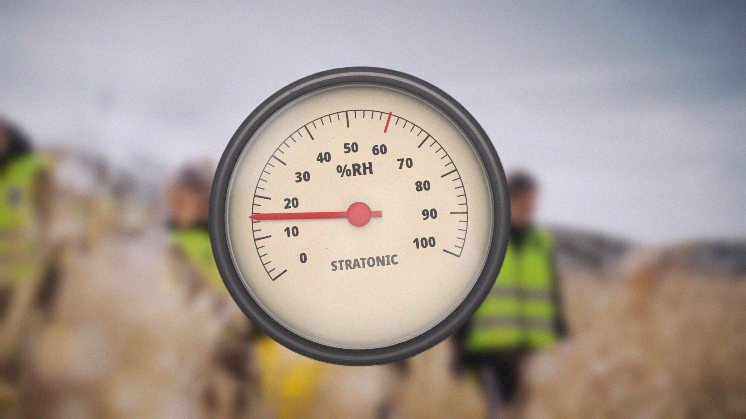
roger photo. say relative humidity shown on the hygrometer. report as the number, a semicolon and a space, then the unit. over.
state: 15; %
